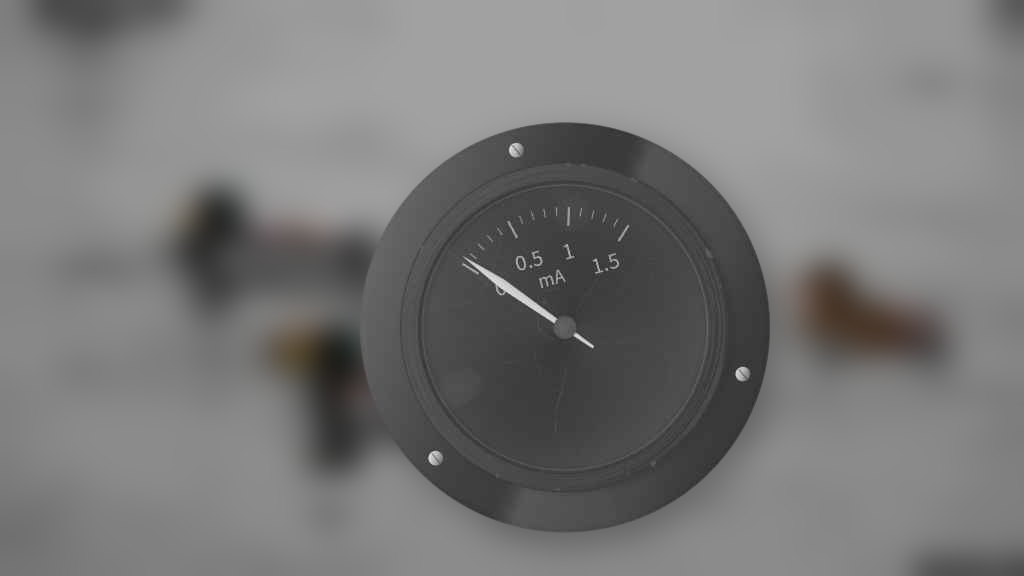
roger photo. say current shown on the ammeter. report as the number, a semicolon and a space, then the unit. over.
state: 0.05; mA
